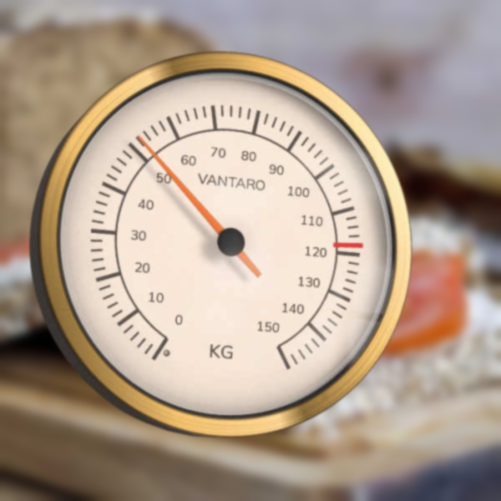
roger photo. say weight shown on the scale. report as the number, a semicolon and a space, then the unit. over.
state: 52; kg
